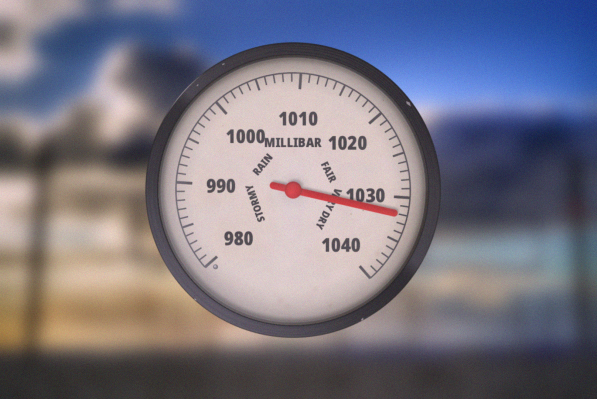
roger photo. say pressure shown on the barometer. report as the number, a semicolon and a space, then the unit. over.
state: 1032; mbar
